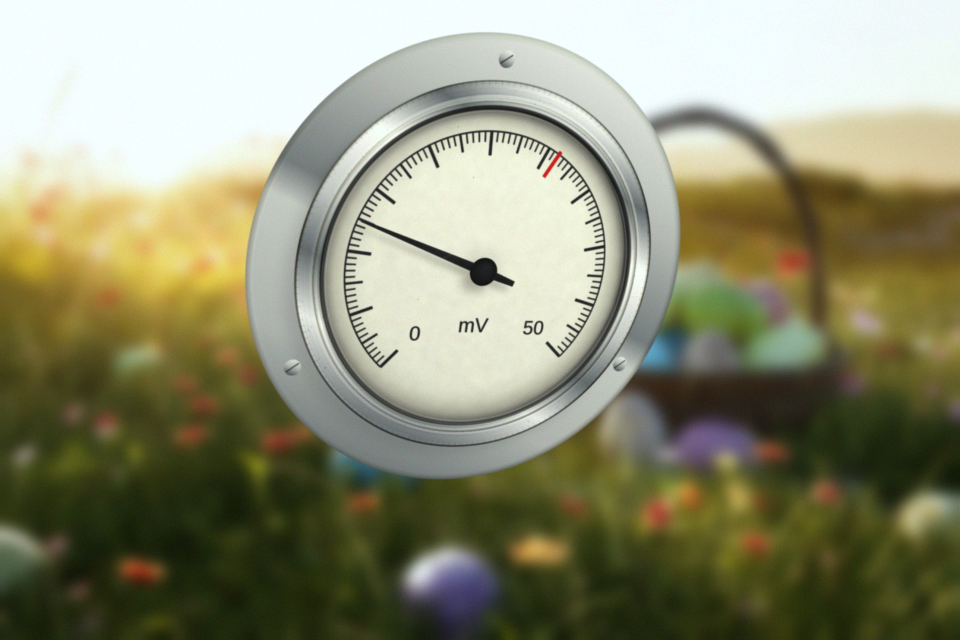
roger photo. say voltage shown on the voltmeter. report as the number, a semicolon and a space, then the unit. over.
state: 12.5; mV
